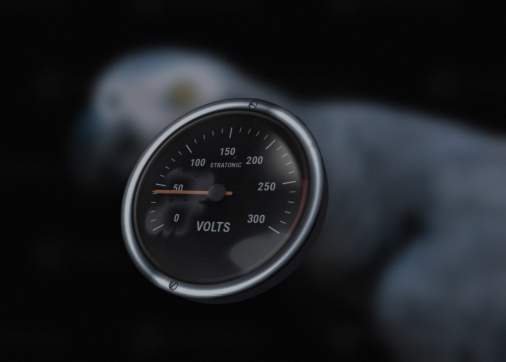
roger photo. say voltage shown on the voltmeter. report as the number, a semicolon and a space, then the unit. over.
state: 40; V
